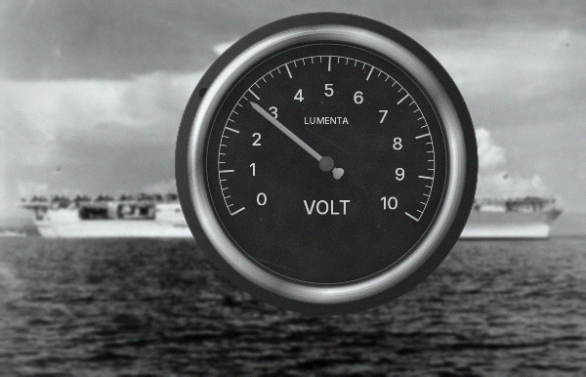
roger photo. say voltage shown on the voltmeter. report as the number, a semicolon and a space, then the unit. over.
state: 2.8; V
